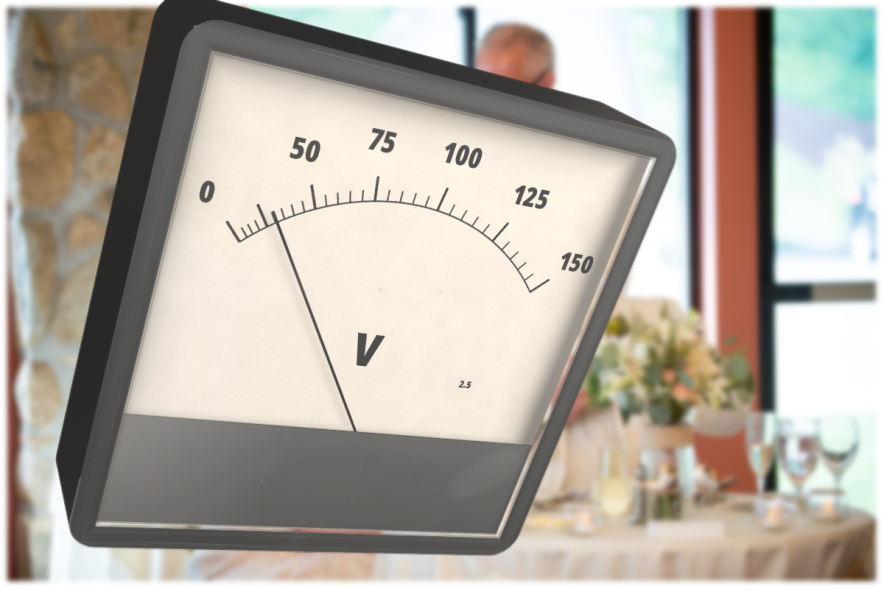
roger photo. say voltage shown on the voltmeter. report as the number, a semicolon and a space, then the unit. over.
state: 30; V
